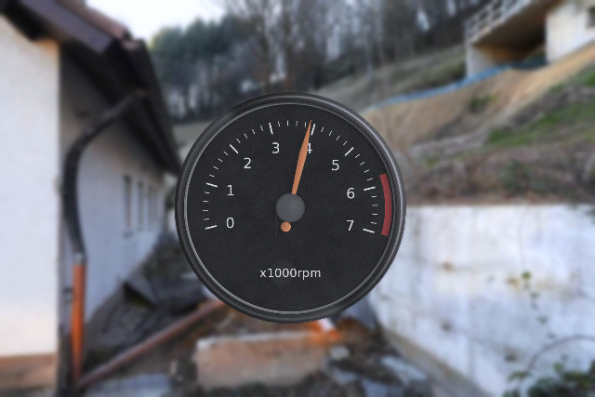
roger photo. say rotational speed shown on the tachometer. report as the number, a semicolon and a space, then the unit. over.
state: 3900; rpm
